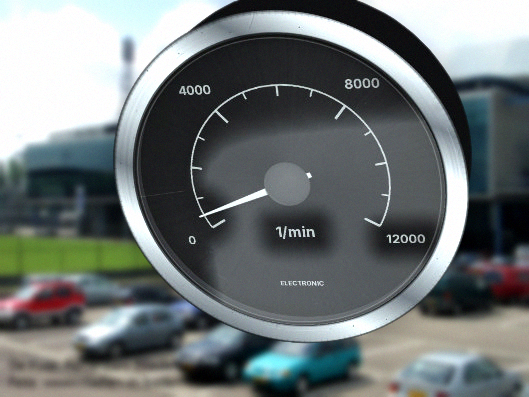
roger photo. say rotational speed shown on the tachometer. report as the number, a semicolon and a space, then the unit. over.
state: 500; rpm
